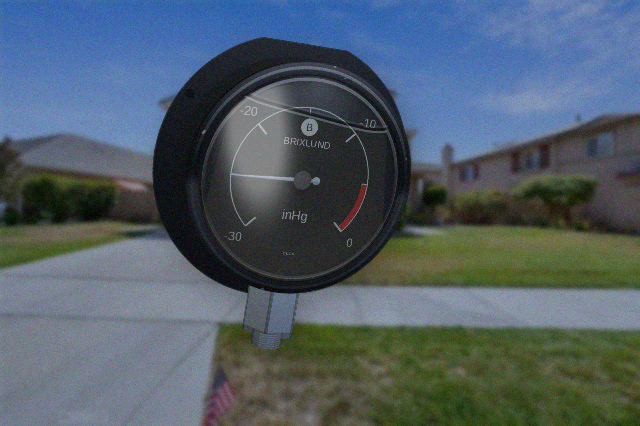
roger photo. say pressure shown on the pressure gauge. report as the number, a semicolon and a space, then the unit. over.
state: -25; inHg
